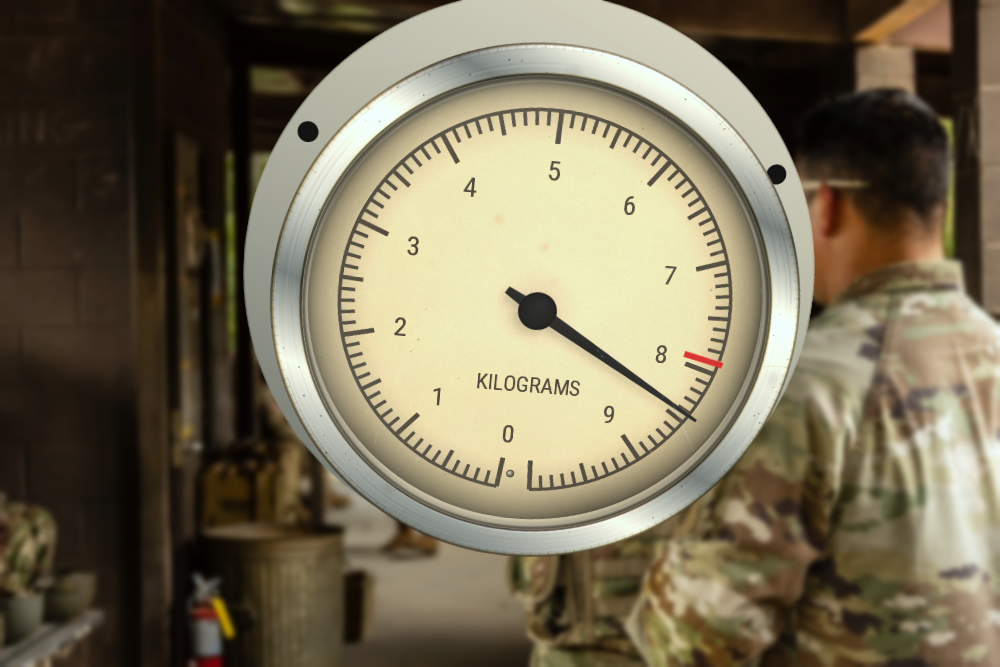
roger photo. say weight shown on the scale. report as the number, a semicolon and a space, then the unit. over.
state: 8.4; kg
